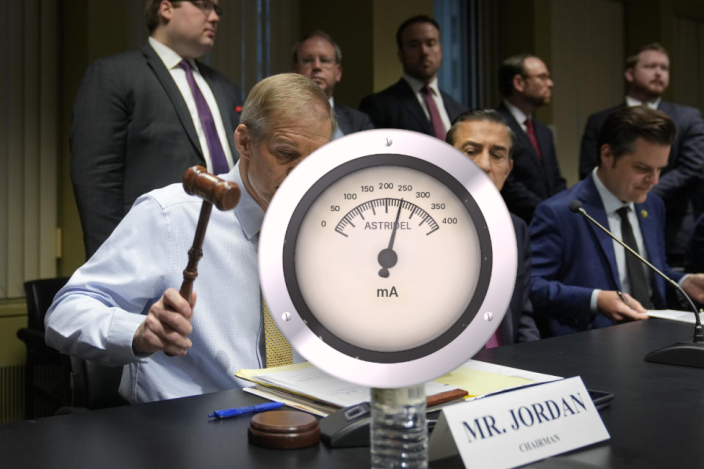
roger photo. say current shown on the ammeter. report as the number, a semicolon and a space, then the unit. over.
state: 250; mA
